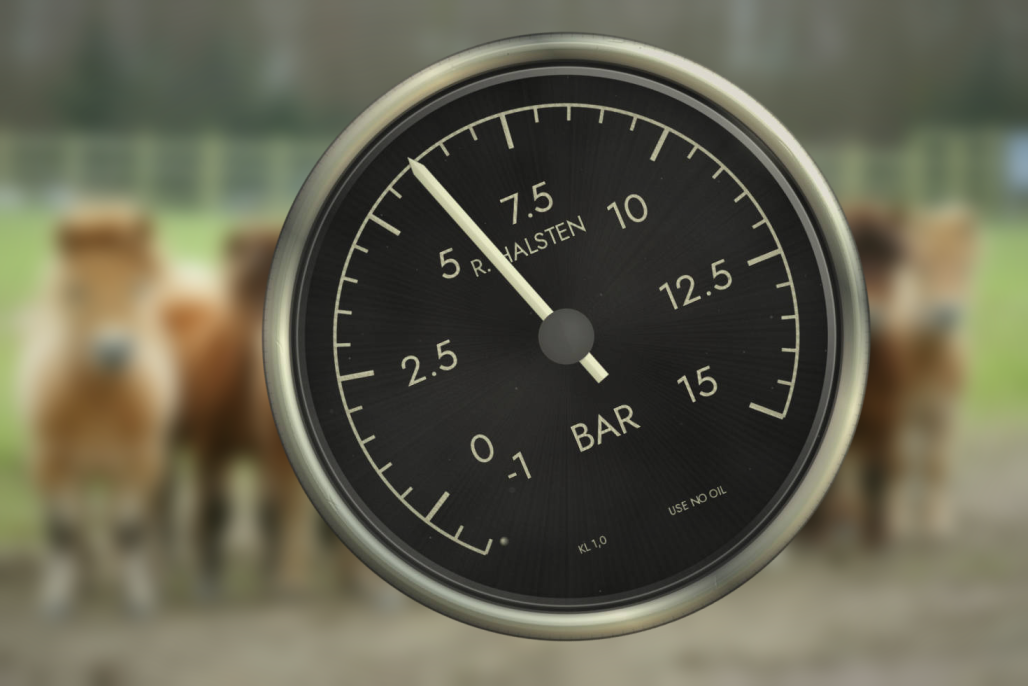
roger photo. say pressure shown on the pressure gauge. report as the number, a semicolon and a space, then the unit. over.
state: 6; bar
